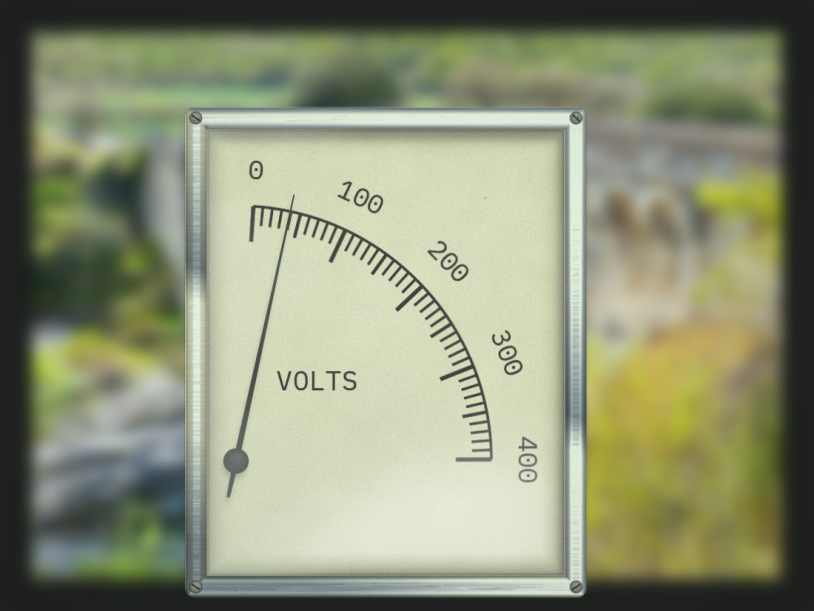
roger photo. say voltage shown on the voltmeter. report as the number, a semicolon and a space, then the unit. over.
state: 40; V
